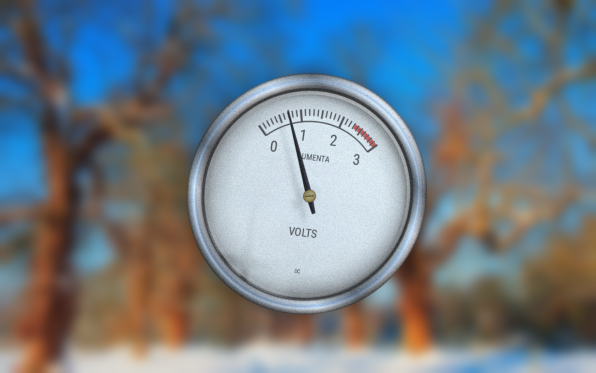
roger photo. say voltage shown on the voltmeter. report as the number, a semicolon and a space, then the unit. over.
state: 0.7; V
